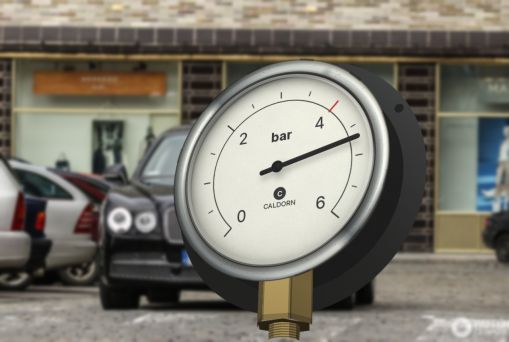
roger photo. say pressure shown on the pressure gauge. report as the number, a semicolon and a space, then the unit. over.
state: 4.75; bar
